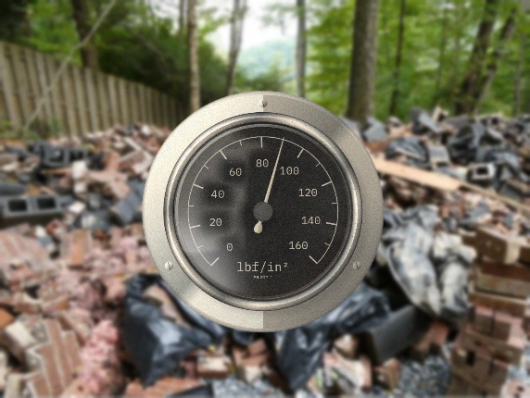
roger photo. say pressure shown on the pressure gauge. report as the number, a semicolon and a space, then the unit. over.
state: 90; psi
